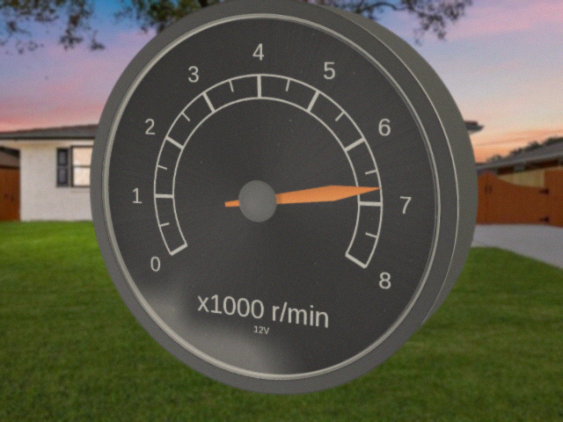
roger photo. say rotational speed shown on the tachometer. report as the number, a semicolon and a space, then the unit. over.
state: 6750; rpm
